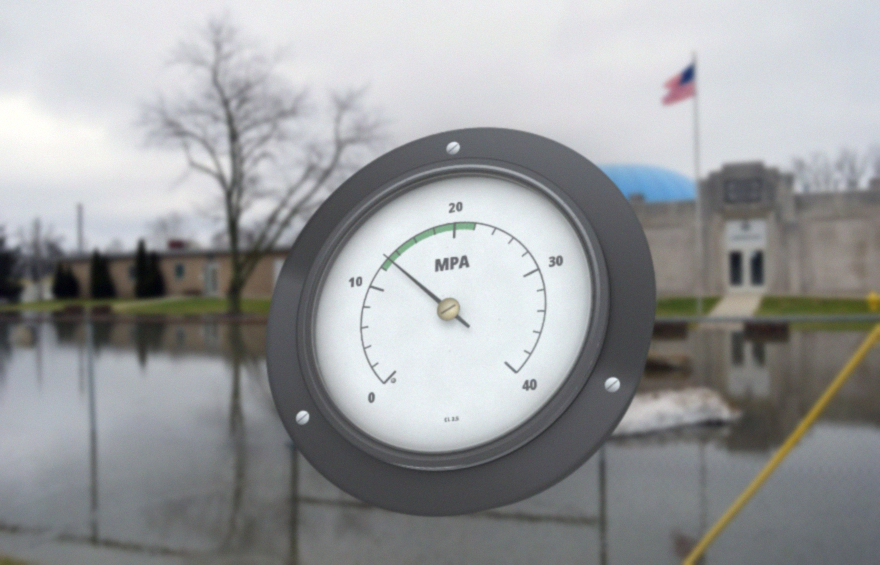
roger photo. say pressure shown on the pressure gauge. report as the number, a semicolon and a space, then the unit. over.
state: 13; MPa
